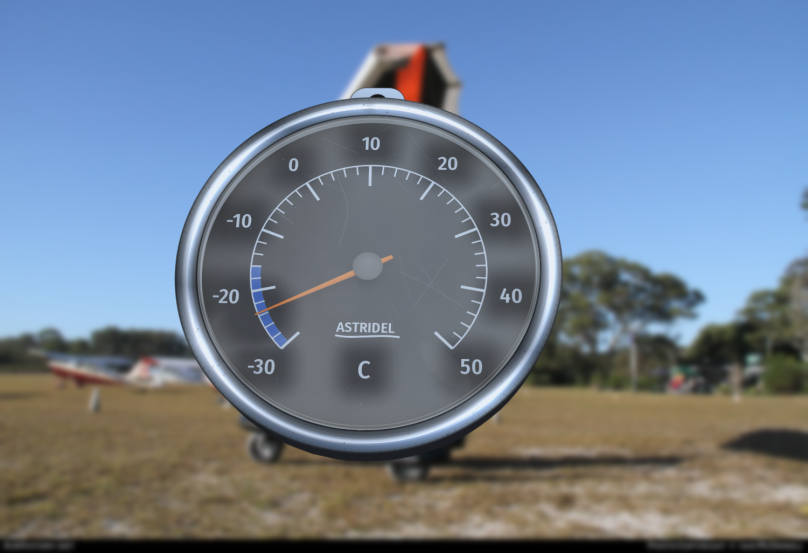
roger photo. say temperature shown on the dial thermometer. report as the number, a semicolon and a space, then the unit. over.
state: -24; °C
